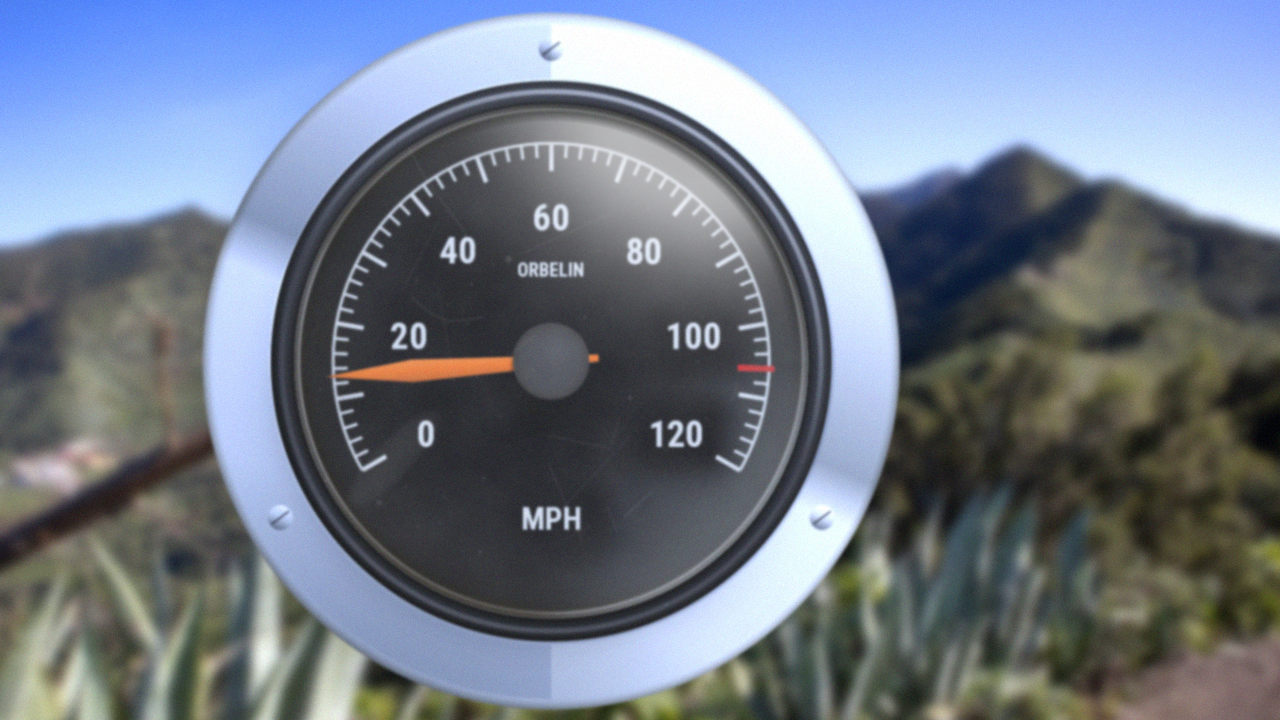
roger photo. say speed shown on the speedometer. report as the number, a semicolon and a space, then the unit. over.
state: 13; mph
